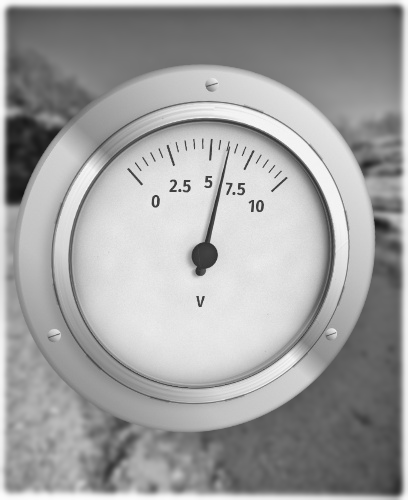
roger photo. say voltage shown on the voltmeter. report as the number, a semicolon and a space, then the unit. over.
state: 6; V
